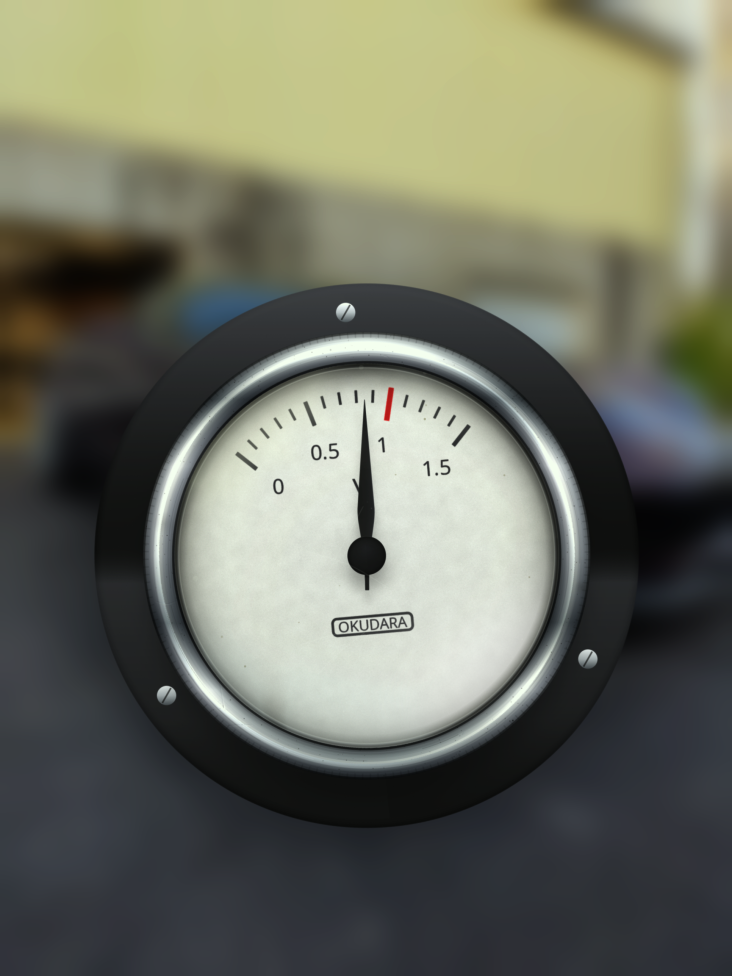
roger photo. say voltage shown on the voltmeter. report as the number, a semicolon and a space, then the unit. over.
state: 0.85; V
